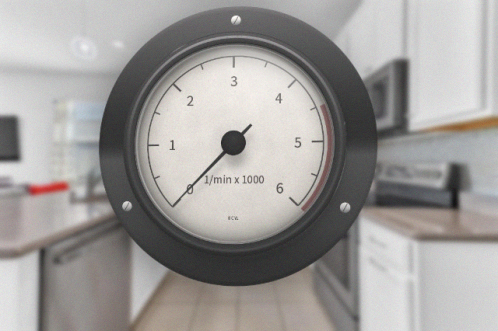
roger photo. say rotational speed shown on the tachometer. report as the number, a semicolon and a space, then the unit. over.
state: 0; rpm
